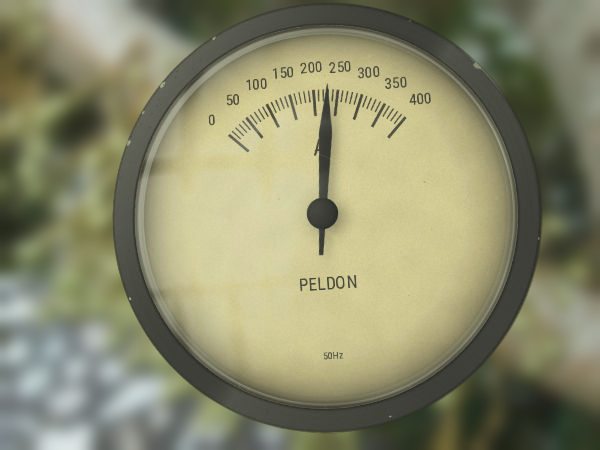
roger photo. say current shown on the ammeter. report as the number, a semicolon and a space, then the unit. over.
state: 230; A
